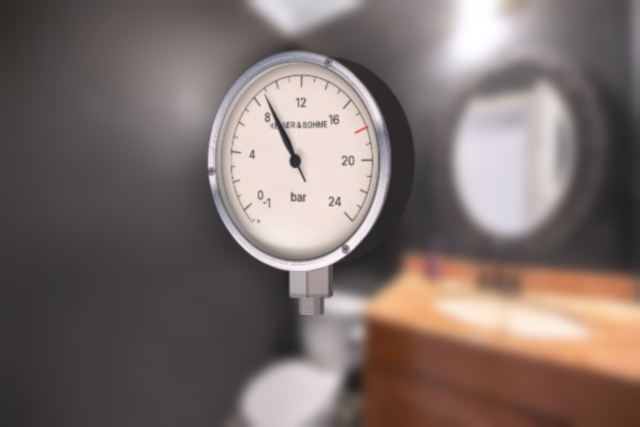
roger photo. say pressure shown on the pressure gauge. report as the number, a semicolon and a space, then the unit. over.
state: 9; bar
